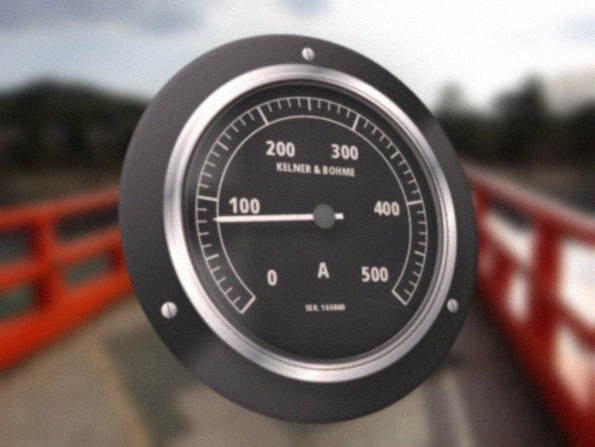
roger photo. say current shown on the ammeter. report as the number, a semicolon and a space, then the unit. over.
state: 80; A
